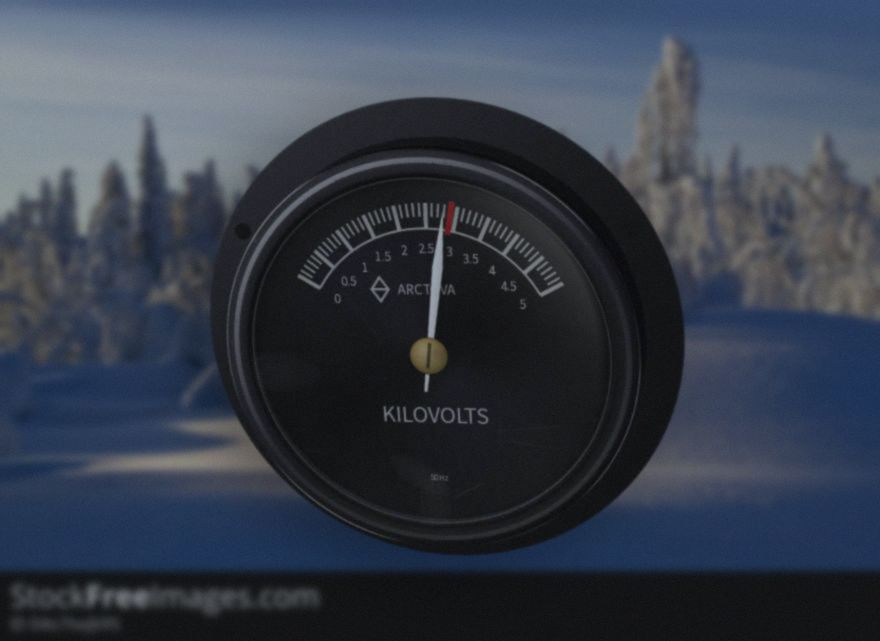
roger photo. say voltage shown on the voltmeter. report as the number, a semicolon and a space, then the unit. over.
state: 2.8; kV
